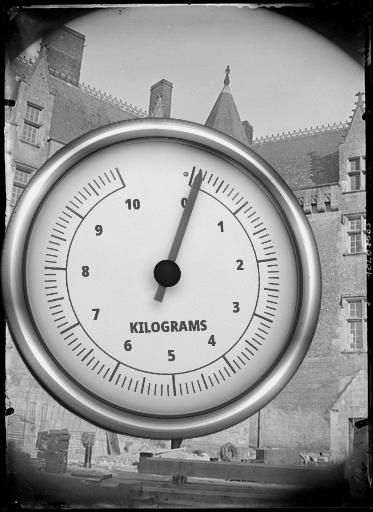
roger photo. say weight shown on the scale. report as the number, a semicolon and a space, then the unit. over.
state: 0.1; kg
